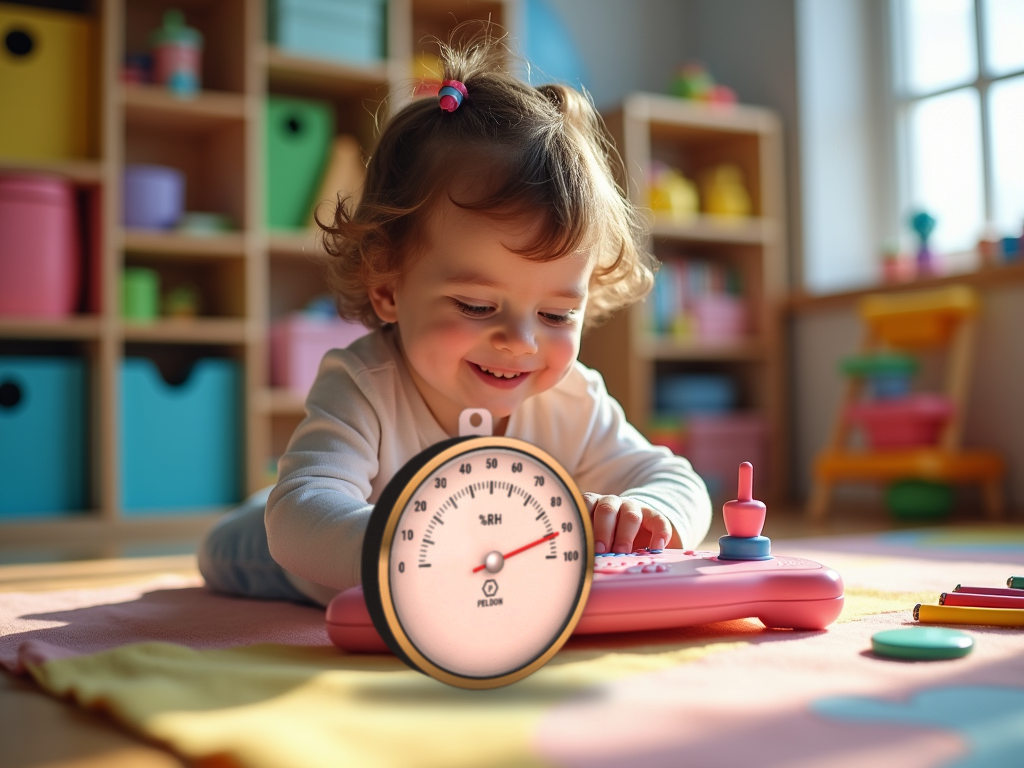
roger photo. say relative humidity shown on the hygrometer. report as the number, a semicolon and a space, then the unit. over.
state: 90; %
